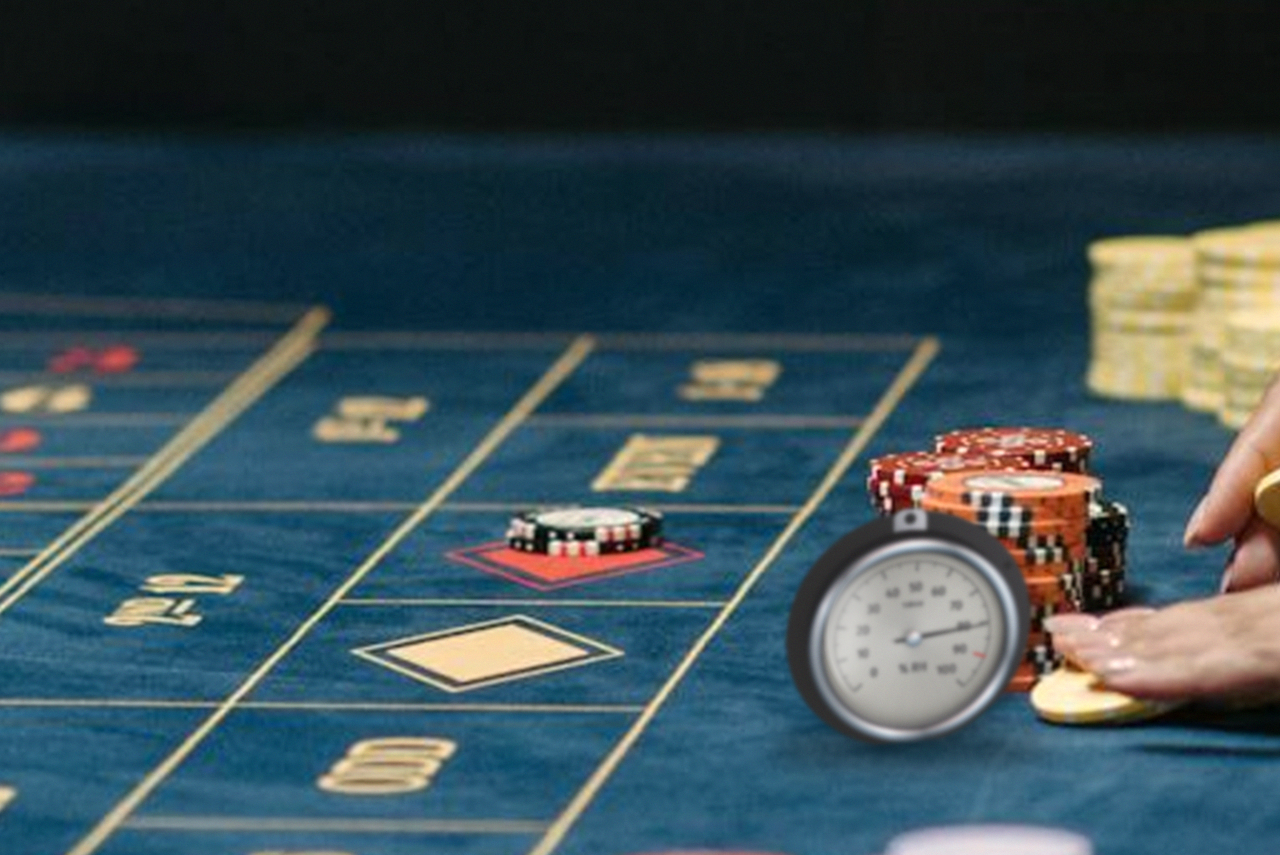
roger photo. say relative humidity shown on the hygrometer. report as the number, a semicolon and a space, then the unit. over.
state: 80; %
